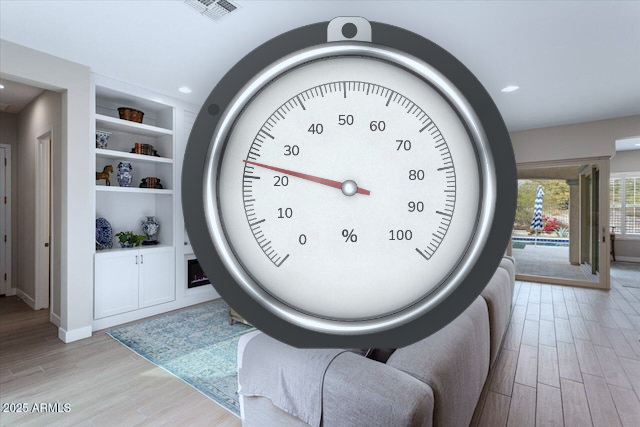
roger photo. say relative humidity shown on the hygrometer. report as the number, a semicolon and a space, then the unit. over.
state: 23; %
